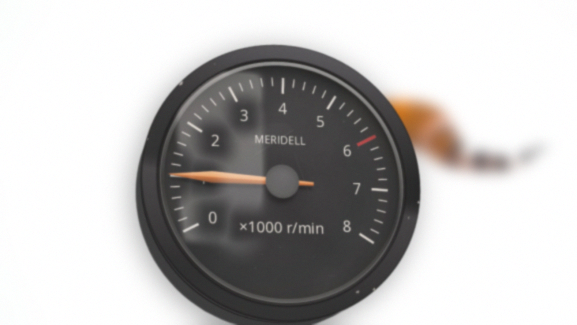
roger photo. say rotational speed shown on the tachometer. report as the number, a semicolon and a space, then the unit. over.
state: 1000; rpm
